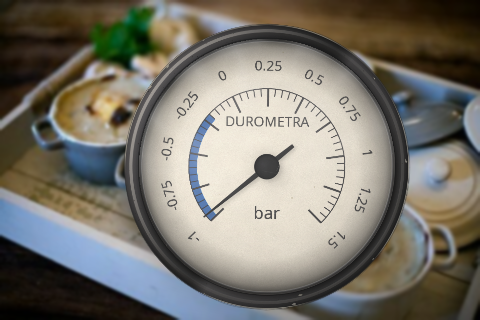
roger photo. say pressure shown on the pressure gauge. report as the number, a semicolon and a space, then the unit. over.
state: -0.95; bar
